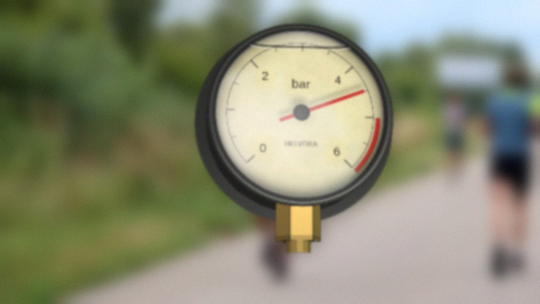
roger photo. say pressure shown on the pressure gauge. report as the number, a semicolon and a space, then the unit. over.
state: 4.5; bar
